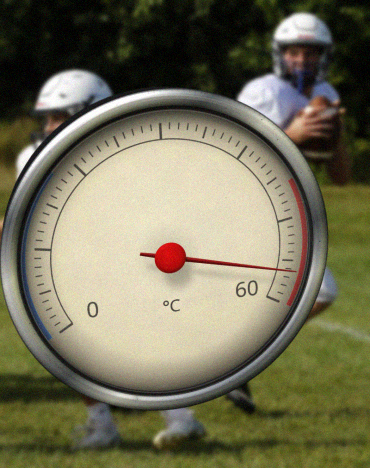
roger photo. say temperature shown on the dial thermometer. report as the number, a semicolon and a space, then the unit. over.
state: 56; °C
